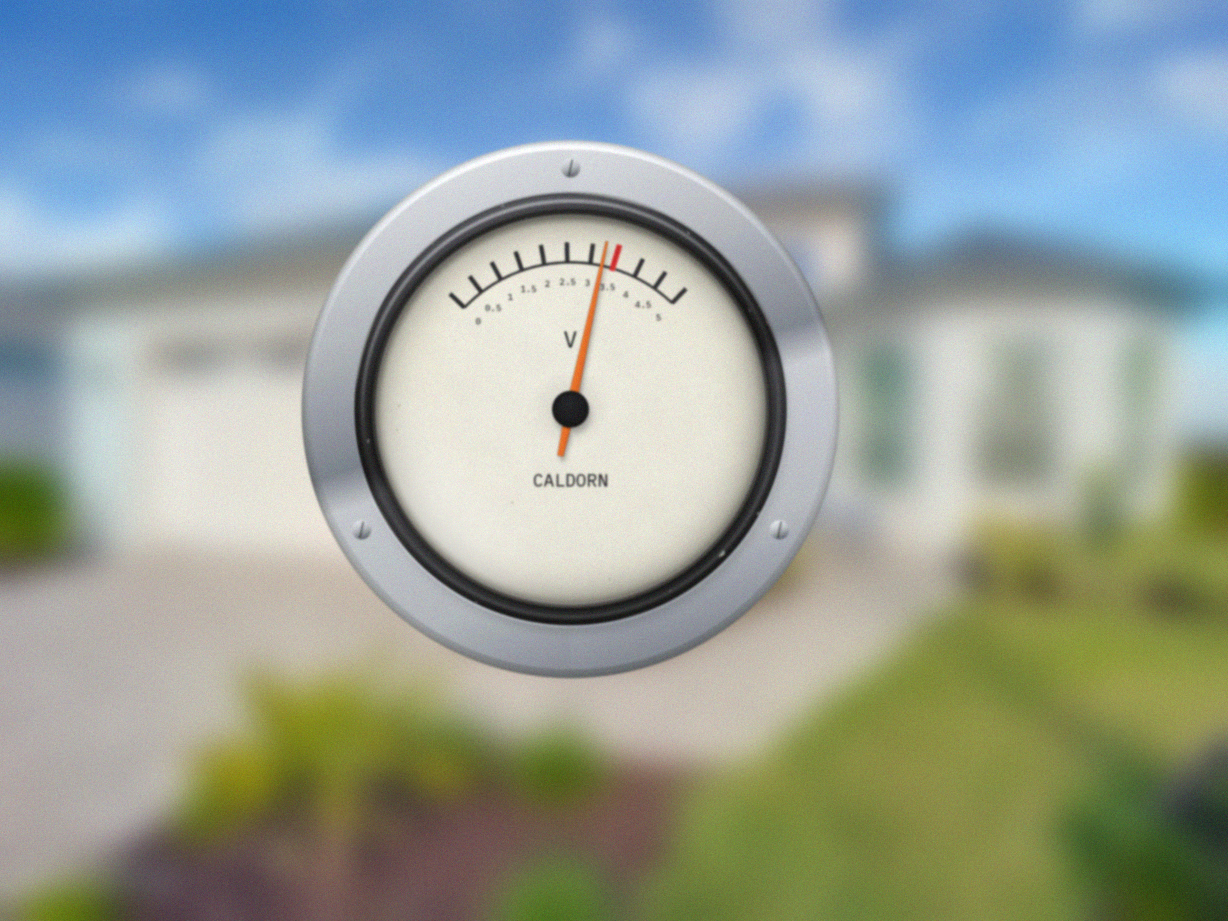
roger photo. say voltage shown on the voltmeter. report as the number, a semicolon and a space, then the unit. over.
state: 3.25; V
